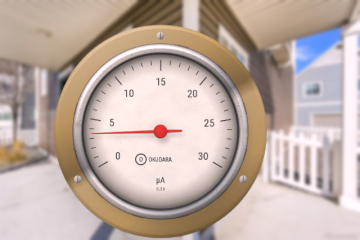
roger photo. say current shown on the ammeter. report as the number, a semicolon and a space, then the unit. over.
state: 3.5; µA
